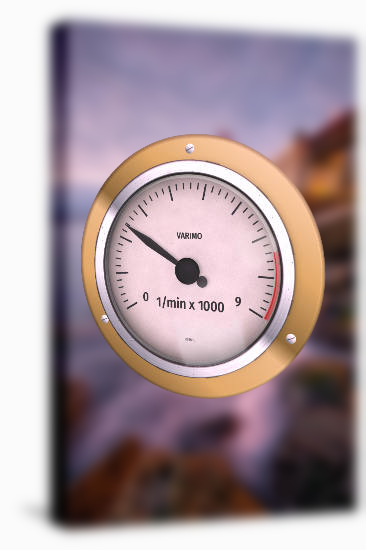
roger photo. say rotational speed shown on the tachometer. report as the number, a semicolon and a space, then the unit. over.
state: 2400; rpm
